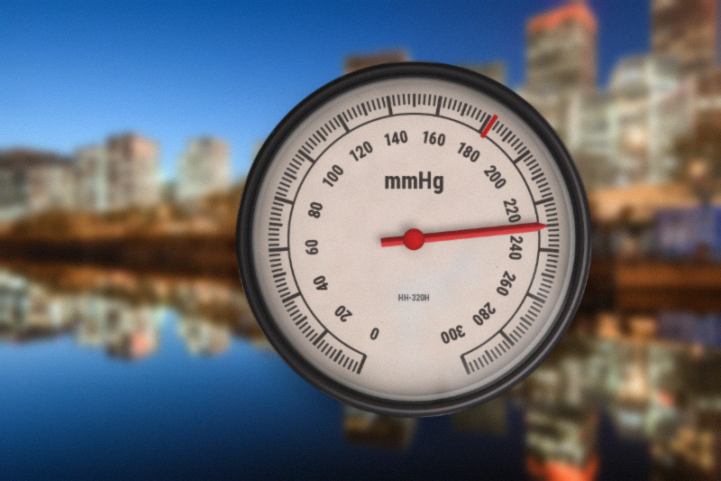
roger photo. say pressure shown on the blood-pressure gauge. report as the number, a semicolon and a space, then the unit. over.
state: 230; mmHg
